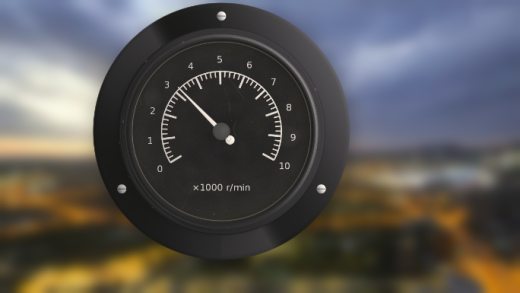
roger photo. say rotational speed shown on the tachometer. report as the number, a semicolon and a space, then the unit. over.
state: 3200; rpm
